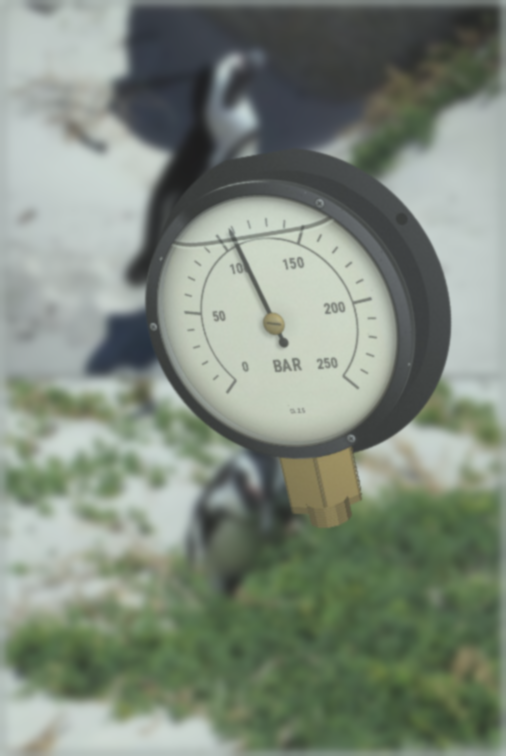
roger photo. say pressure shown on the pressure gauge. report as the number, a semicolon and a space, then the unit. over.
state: 110; bar
